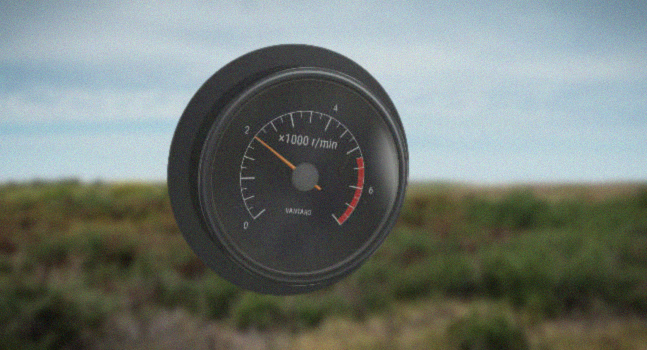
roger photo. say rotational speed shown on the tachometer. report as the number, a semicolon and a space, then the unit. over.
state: 2000; rpm
